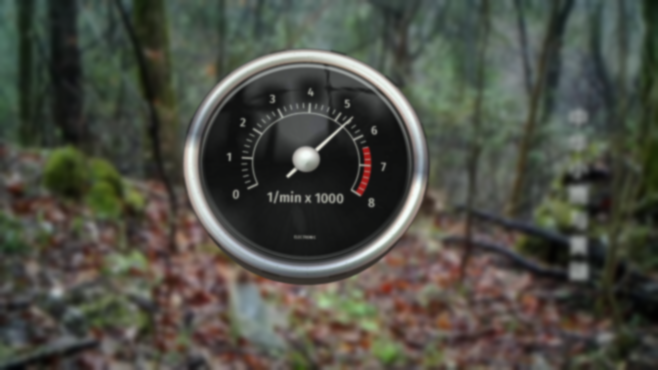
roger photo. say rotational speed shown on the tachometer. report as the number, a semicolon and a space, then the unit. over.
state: 5400; rpm
